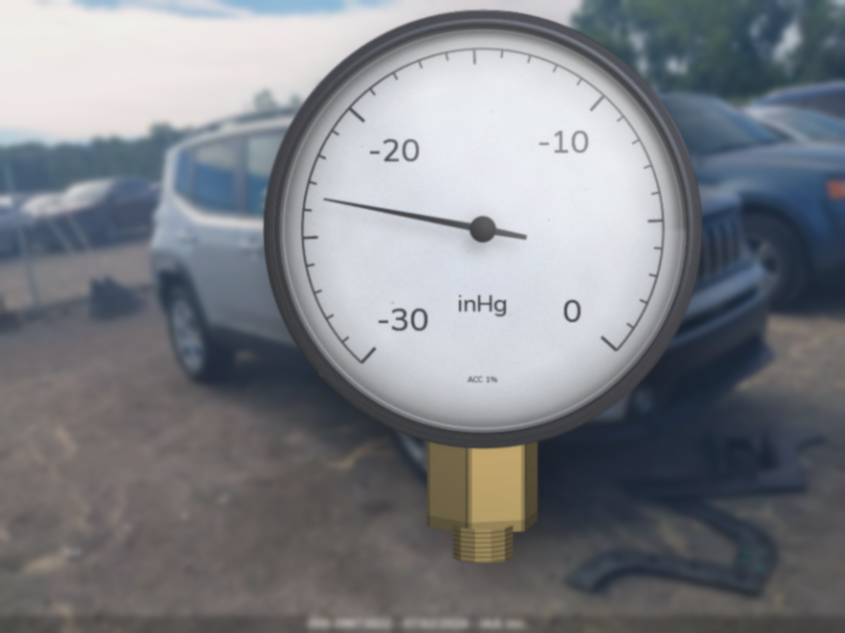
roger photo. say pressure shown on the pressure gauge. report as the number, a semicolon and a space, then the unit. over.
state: -23.5; inHg
